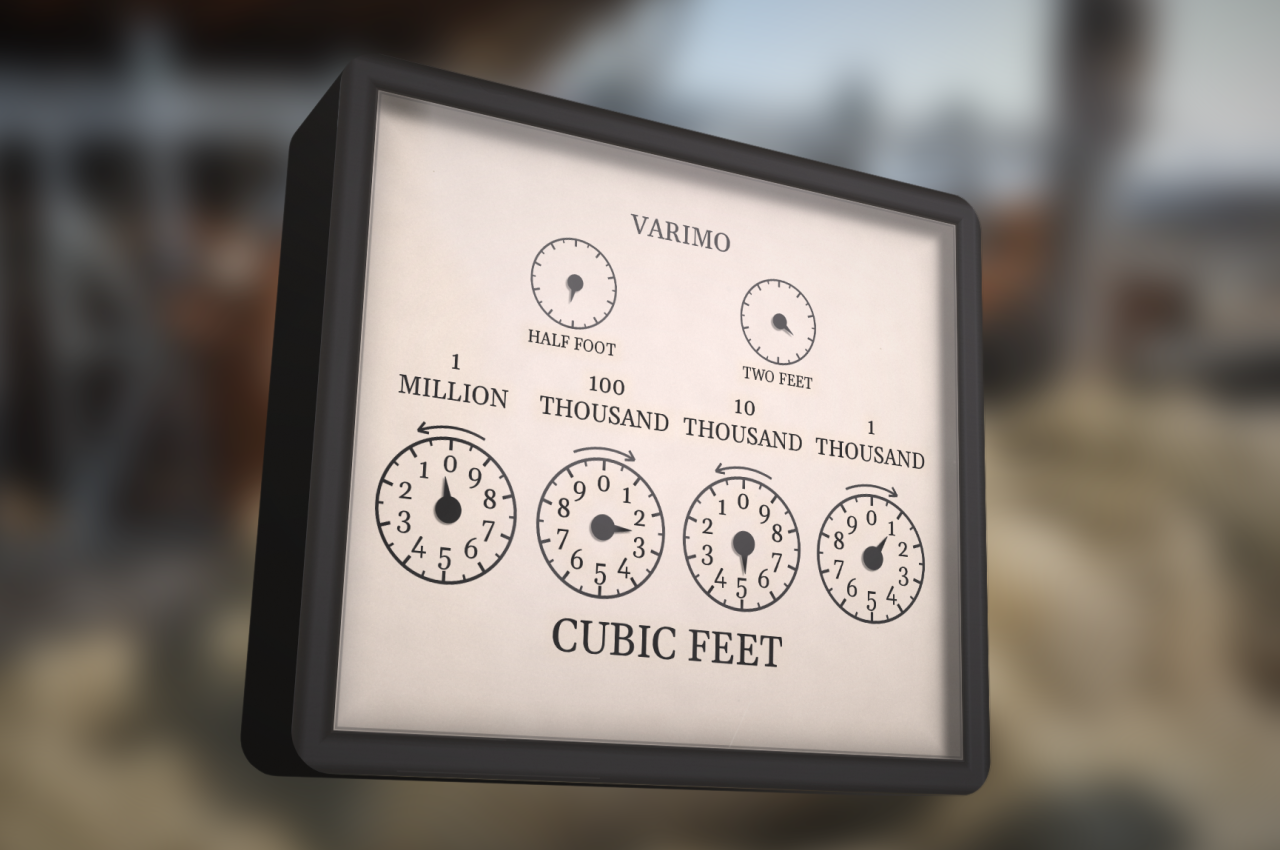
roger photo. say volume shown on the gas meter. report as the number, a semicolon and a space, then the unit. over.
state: 25100; ft³
